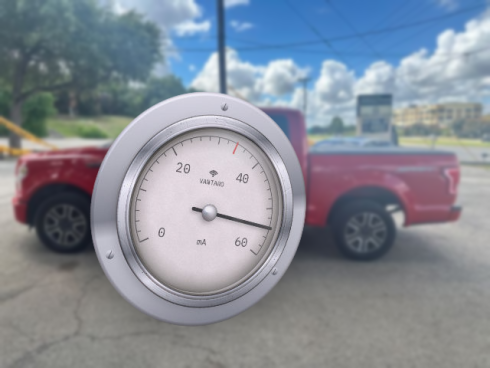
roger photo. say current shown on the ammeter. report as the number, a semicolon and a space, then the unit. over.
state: 54; mA
